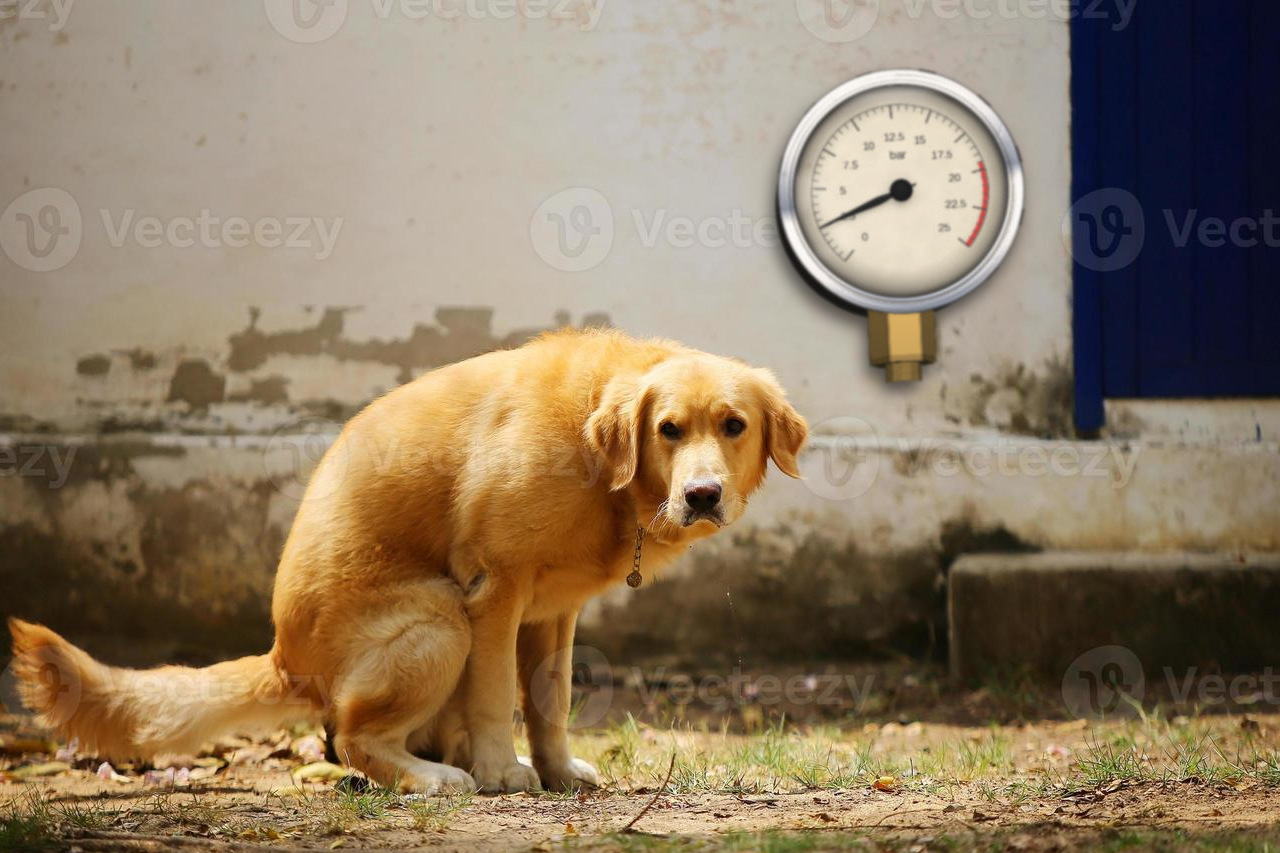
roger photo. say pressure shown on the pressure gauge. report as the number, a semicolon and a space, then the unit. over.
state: 2.5; bar
